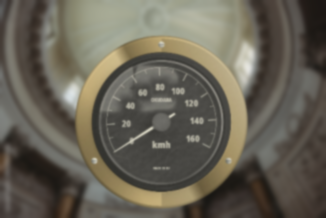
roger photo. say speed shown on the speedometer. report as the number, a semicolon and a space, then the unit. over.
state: 0; km/h
